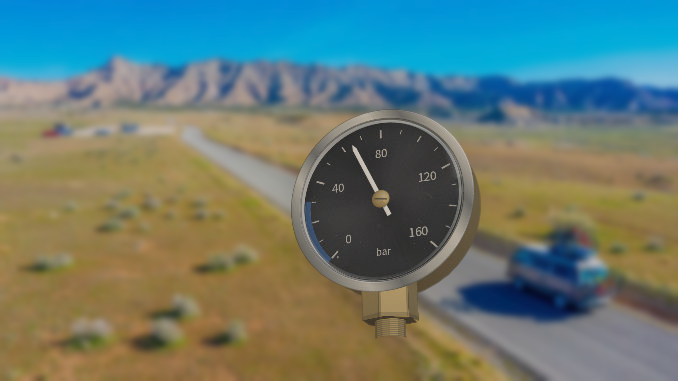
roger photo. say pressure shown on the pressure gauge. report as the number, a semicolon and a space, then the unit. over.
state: 65; bar
